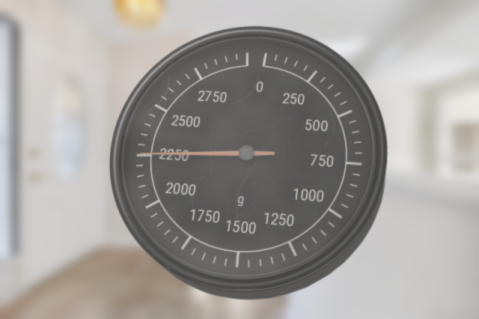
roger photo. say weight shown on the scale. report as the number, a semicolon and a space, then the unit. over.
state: 2250; g
